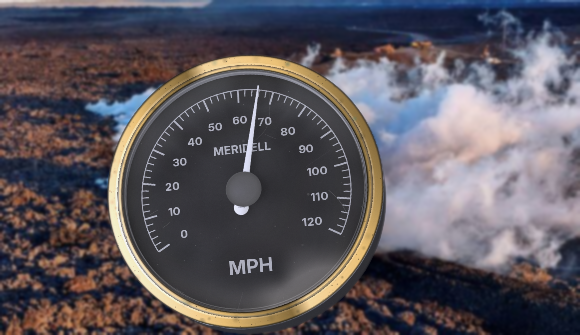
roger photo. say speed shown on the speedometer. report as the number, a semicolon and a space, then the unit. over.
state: 66; mph
